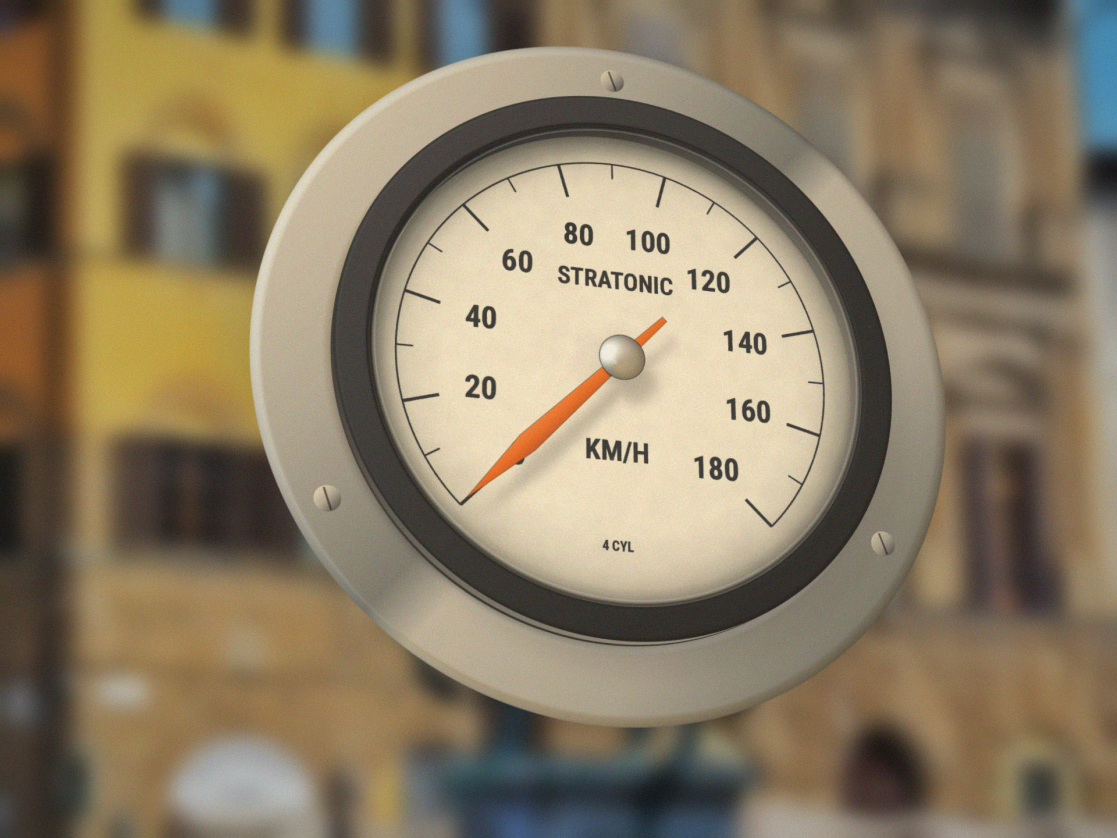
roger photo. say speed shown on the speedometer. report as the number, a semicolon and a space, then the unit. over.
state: 0; km/h
